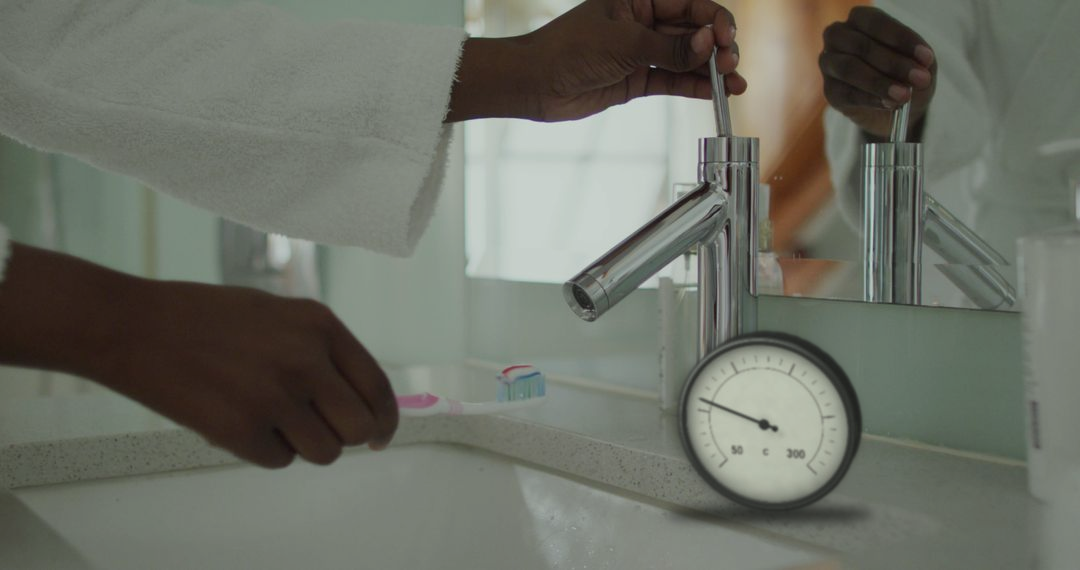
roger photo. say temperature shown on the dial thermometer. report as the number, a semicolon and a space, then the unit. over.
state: 110; °C
